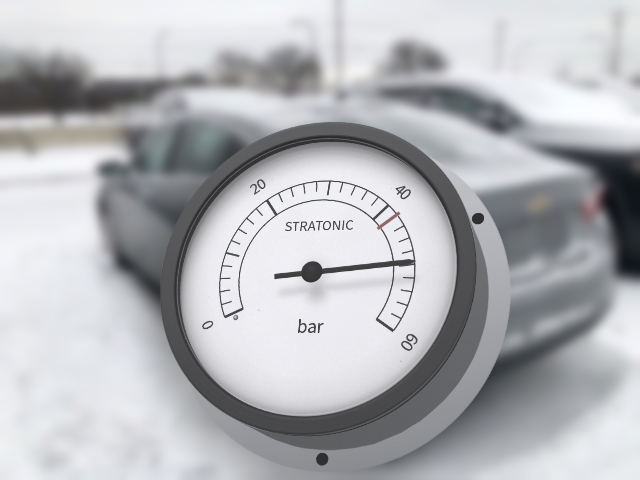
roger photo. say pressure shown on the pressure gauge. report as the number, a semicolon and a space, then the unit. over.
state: 50; bar
